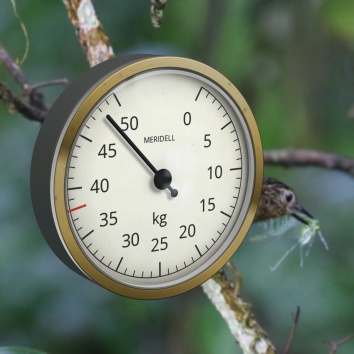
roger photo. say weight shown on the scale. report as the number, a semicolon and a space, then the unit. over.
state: 48; kg
